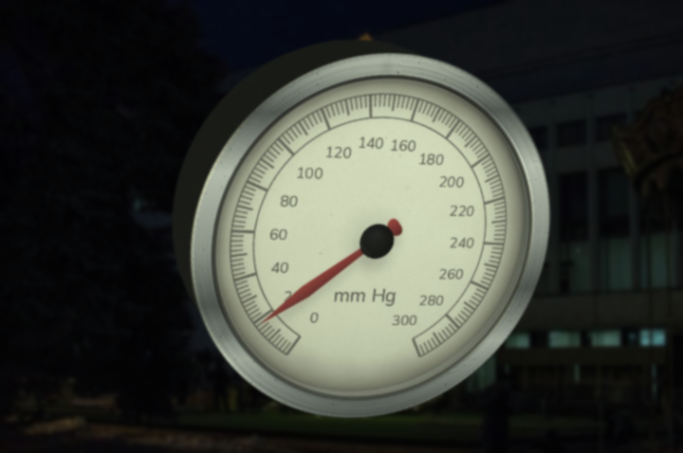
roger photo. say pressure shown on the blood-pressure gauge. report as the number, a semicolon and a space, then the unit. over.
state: 20; mmHg
